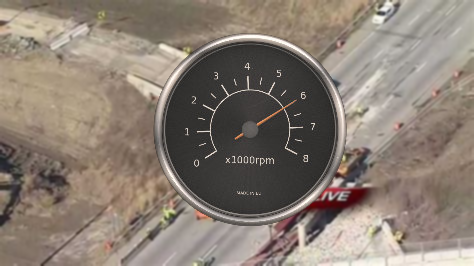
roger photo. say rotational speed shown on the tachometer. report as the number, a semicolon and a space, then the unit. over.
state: 6000; rpm
